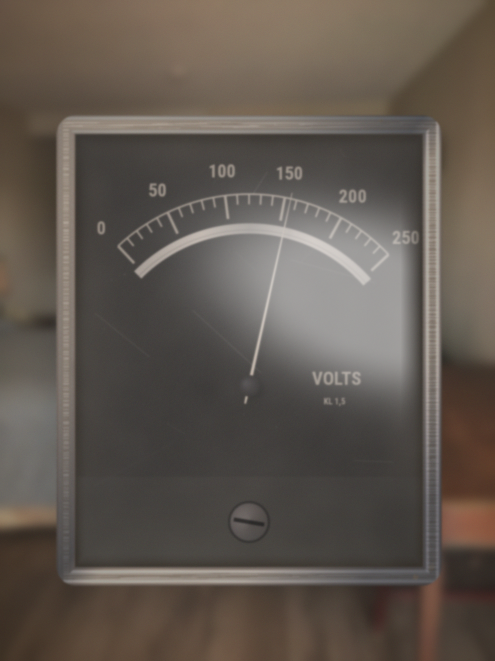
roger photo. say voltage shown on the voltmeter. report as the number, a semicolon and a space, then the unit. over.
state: 155; V
